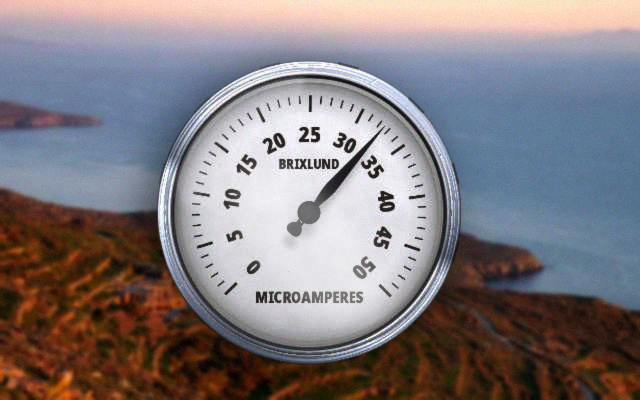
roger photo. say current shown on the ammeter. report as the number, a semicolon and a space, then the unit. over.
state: 32.5; µA
